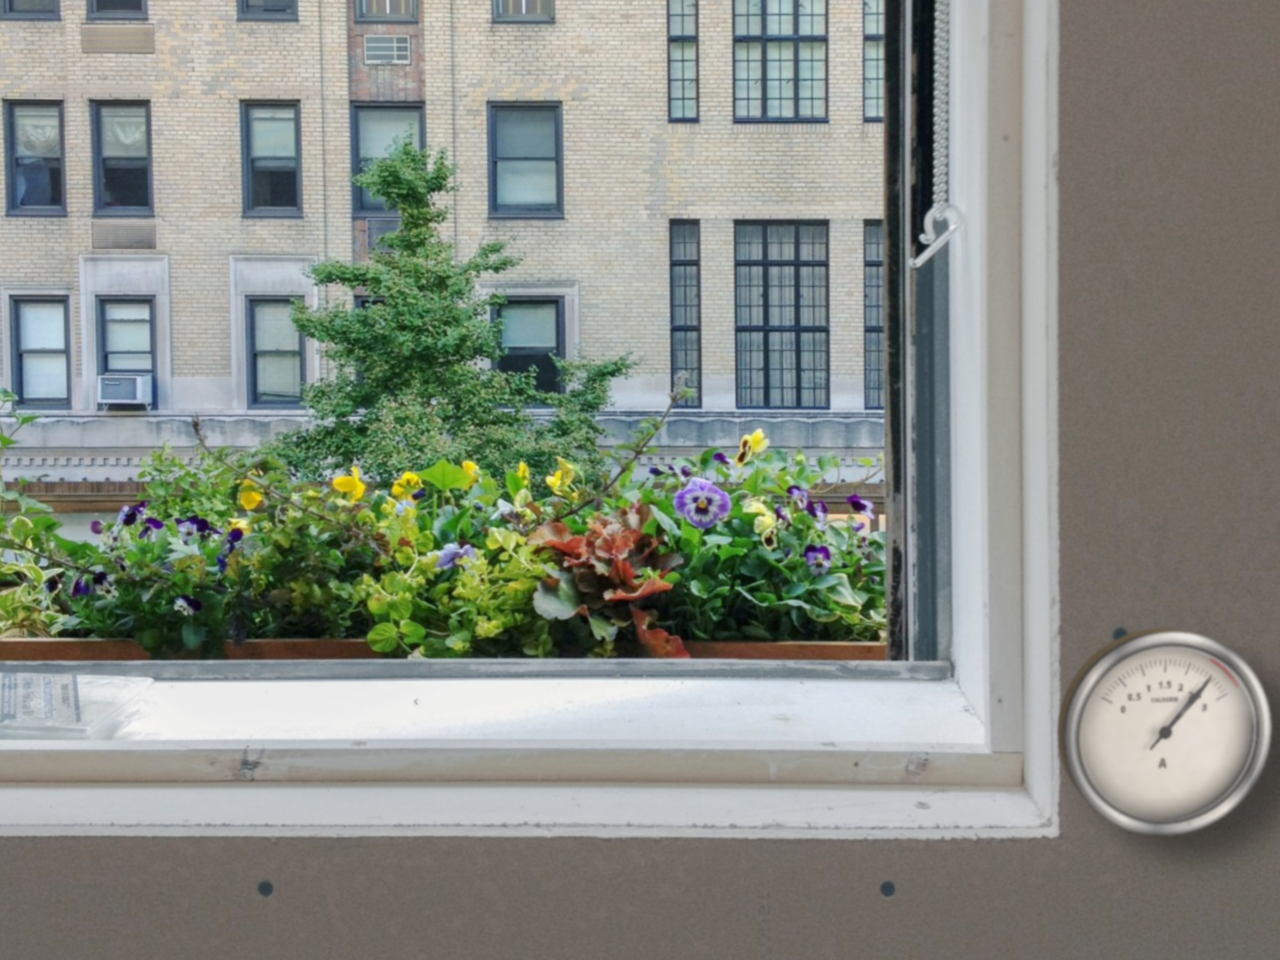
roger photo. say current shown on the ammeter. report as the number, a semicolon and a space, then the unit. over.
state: 2.5; A
